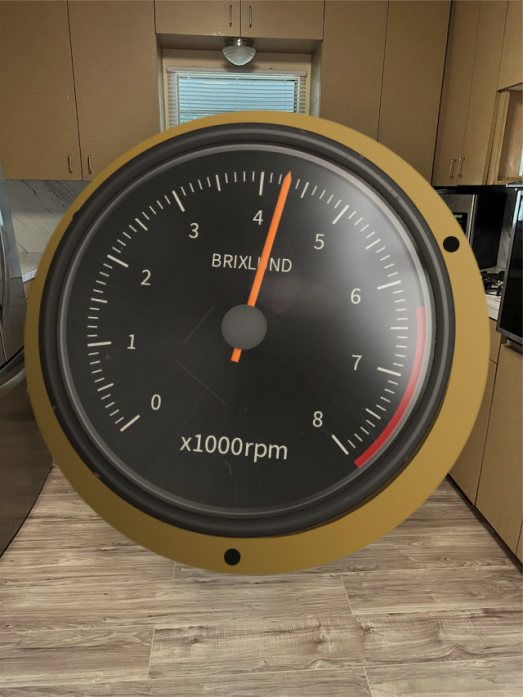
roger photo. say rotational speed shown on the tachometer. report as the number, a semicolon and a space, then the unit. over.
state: 4300; rpm
